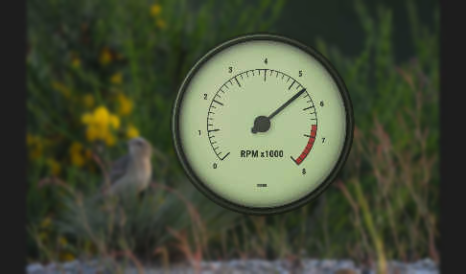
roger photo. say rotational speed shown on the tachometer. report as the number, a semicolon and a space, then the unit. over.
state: 5400; rpm
